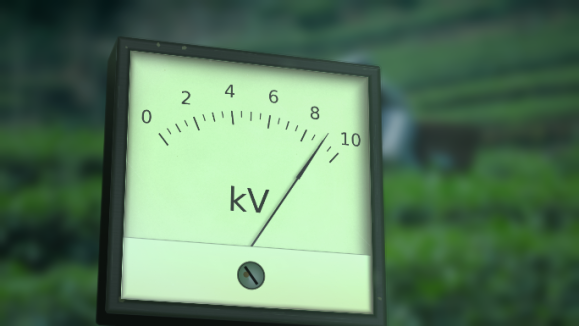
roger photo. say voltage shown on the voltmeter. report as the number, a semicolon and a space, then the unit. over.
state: 9; kV
